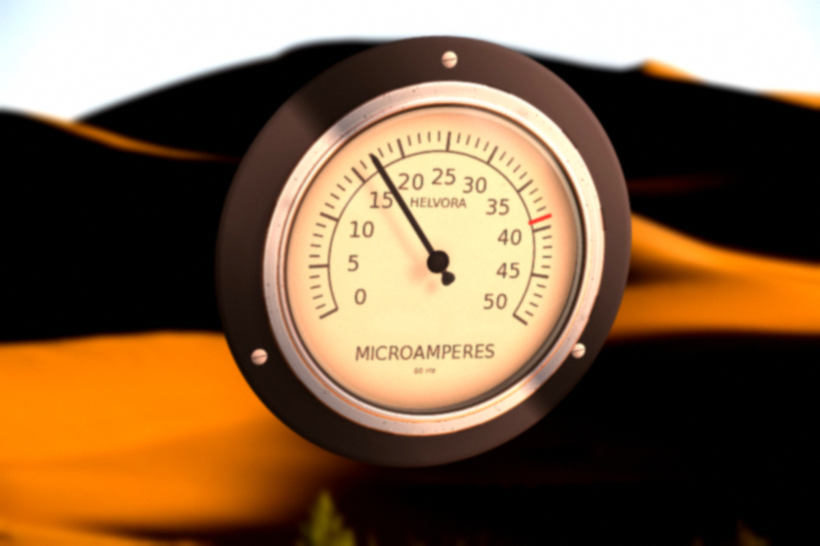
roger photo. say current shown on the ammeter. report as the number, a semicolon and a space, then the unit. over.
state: 17; µA
